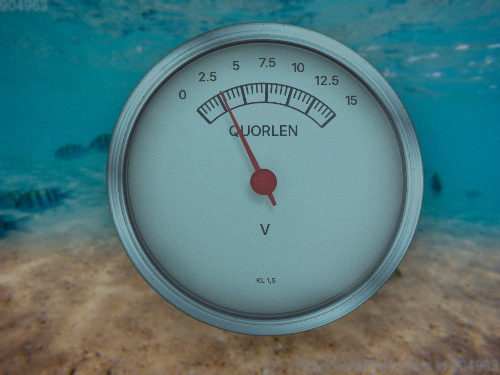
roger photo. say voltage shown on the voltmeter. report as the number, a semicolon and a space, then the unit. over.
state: 3; V
